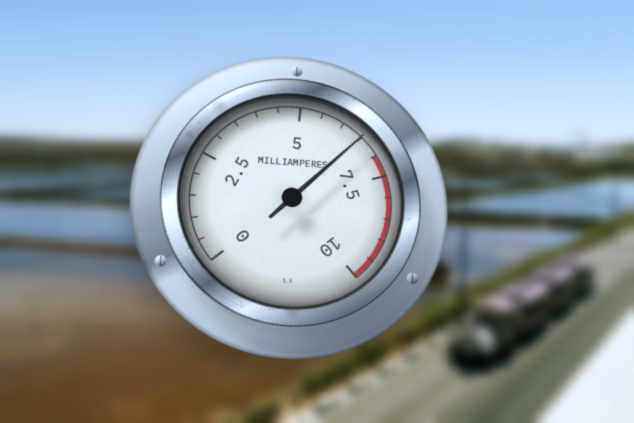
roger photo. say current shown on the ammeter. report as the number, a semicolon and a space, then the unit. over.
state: 6.5; mA
